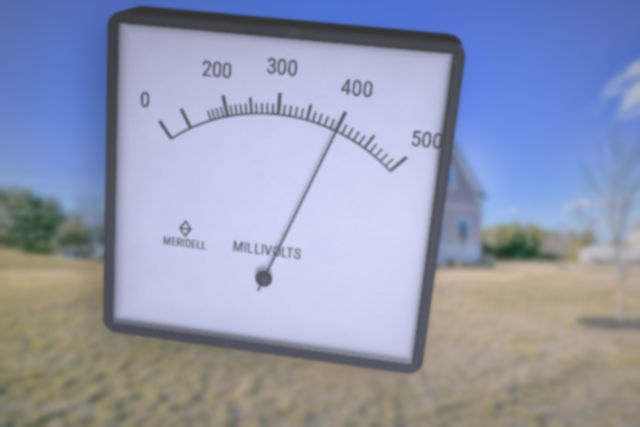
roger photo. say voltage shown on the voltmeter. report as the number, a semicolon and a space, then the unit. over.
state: 400; mV
